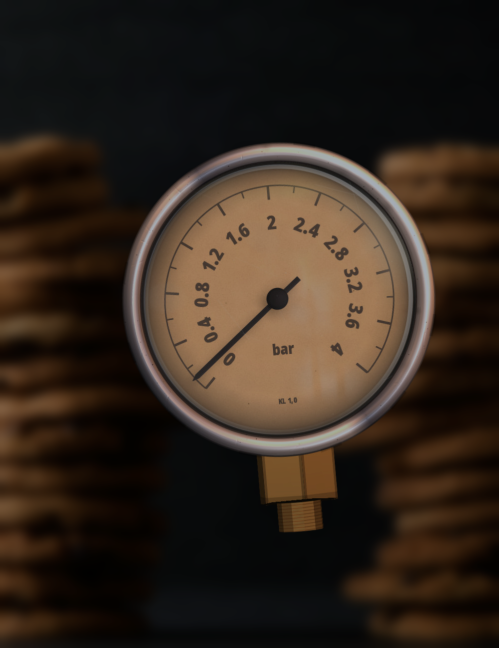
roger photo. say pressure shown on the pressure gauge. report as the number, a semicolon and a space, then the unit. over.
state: 0.1; bar
